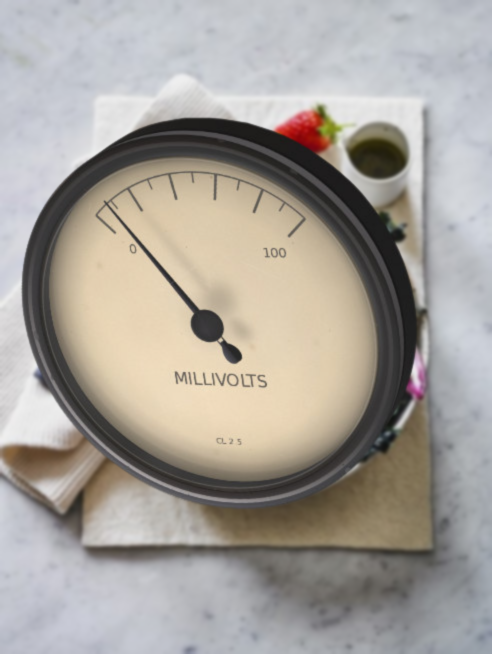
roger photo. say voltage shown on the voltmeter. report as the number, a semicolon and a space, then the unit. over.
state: 10; mV
